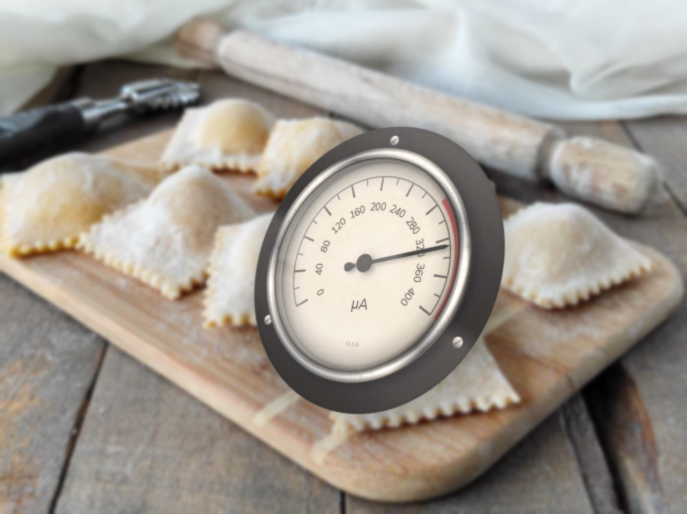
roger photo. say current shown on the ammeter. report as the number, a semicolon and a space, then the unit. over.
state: 330; µA
